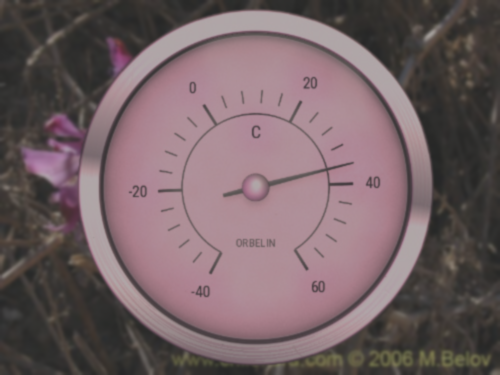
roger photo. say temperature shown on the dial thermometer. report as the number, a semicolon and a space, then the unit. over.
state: 36; °C
